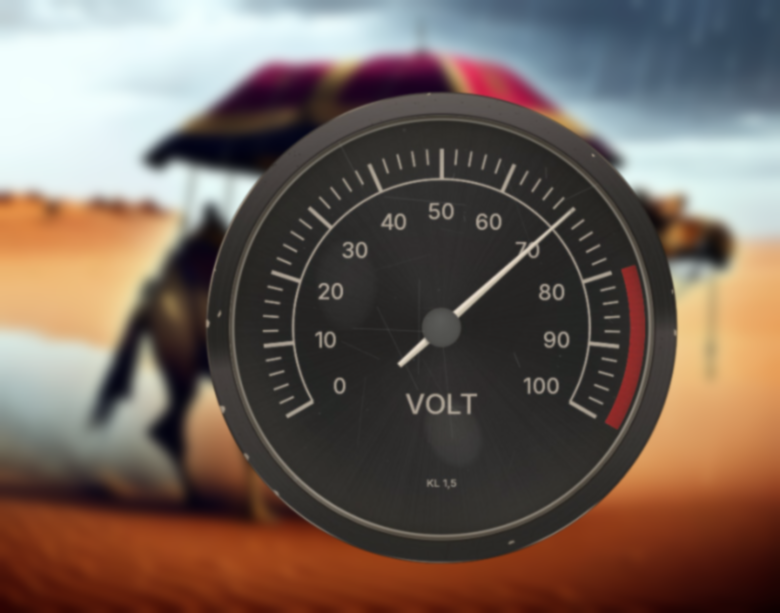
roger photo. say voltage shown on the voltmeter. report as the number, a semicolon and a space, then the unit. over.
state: 70; V
